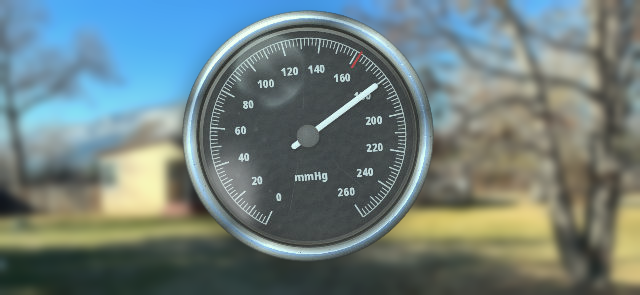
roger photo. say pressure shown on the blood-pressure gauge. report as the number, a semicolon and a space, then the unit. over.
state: 180; mmHg
